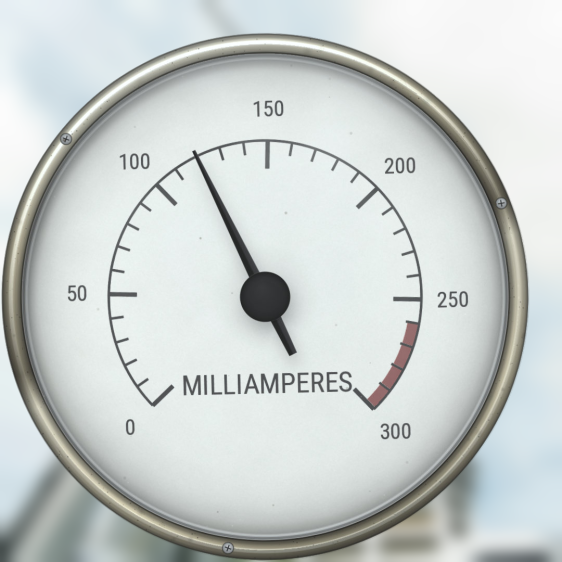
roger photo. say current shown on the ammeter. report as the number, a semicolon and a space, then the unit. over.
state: 120; mA
